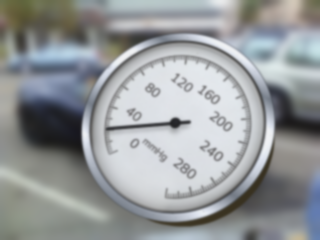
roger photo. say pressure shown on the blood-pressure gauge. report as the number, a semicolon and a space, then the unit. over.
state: 20; mmHg
